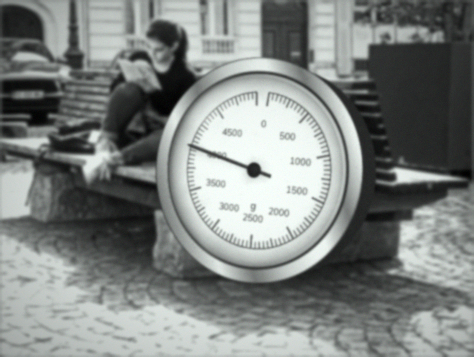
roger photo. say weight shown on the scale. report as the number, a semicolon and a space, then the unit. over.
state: 4000; g
